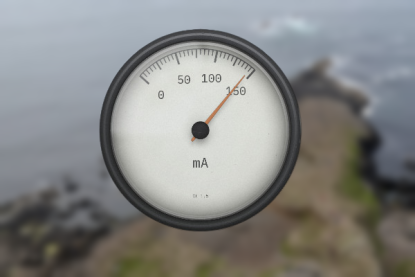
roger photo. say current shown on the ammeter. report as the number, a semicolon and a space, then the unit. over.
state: 145; mA
